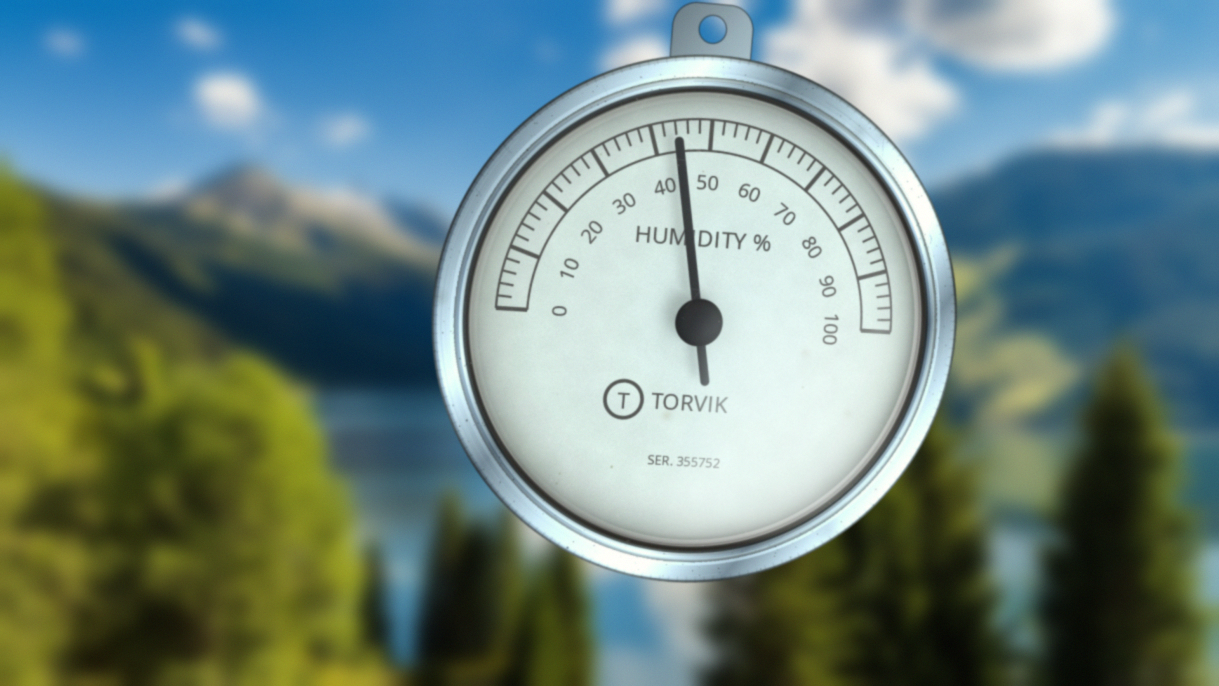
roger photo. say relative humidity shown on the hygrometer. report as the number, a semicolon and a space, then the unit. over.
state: 44; %
